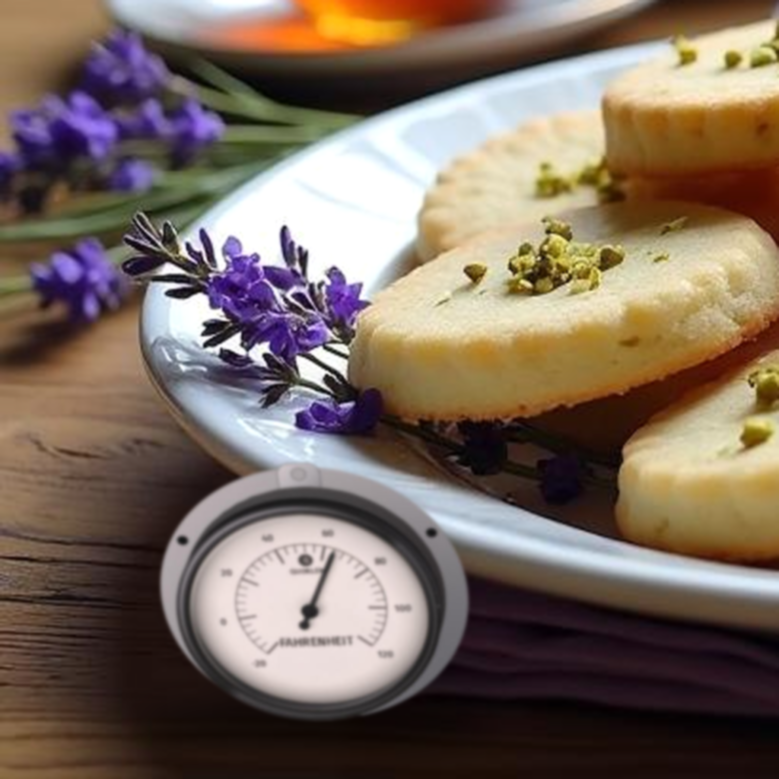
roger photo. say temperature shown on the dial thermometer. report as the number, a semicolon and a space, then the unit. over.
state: 64; °F
